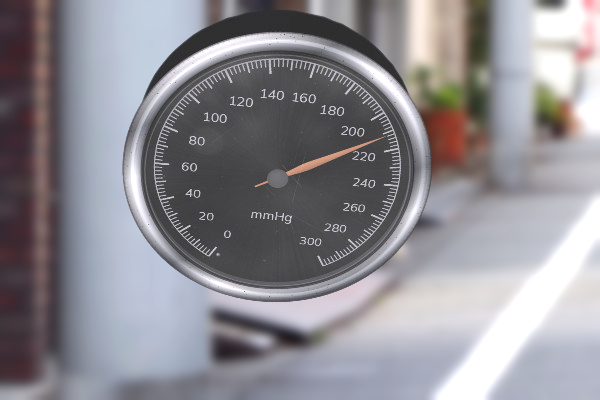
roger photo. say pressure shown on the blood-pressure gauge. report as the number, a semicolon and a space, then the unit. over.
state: 210; mmHg
